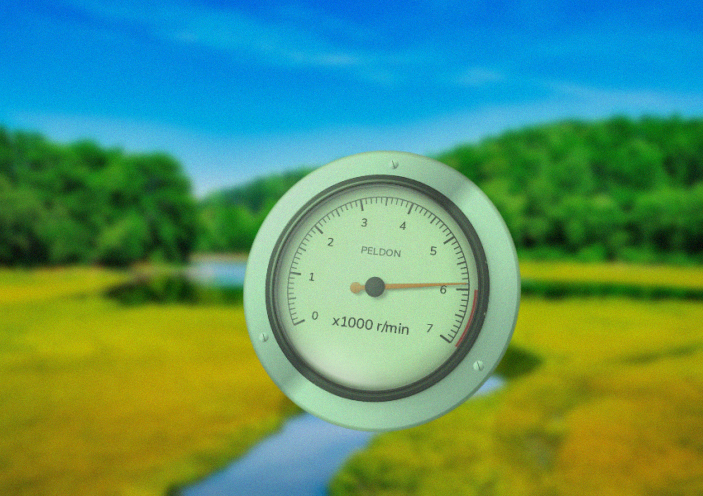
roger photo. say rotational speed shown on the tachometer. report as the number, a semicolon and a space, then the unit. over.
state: 5900; rpm
